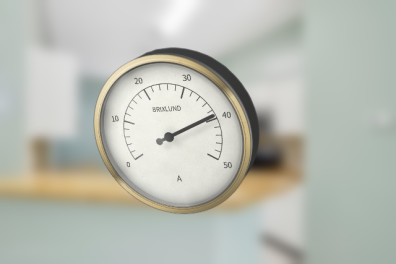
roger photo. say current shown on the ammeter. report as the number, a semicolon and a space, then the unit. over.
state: 39; A
